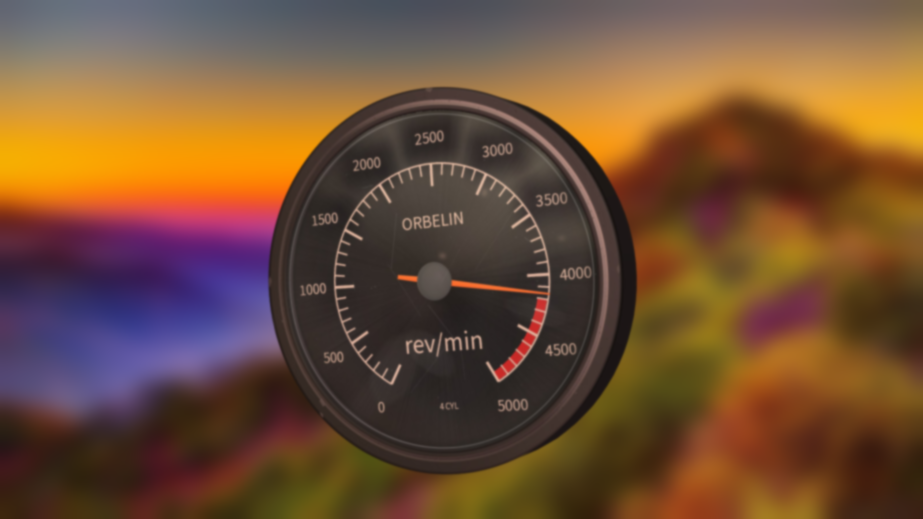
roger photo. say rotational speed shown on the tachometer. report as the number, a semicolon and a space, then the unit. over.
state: 4150; rpm
